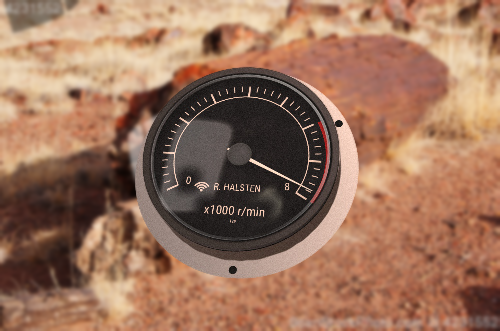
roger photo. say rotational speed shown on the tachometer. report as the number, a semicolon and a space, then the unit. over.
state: 7800; rpm
